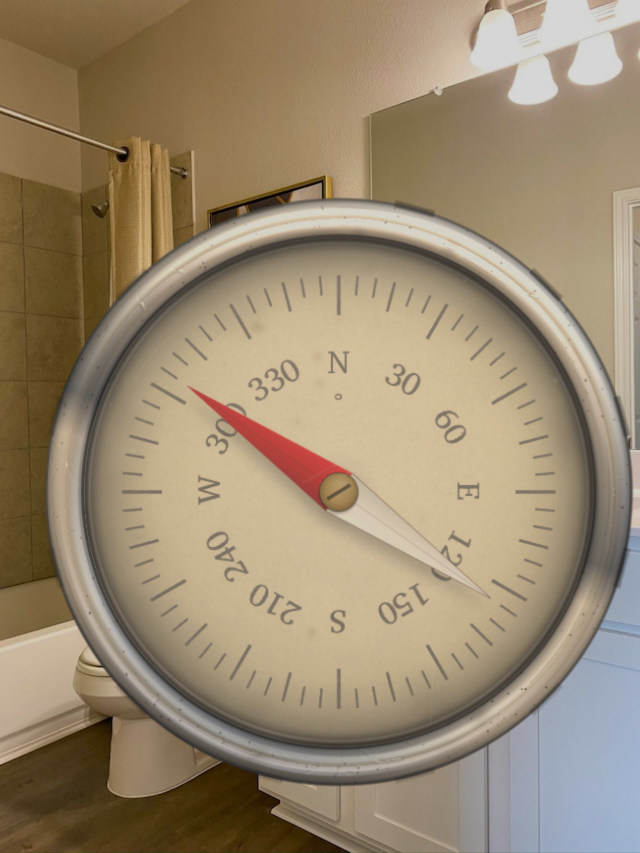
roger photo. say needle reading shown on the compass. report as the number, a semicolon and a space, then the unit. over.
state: 305; °
